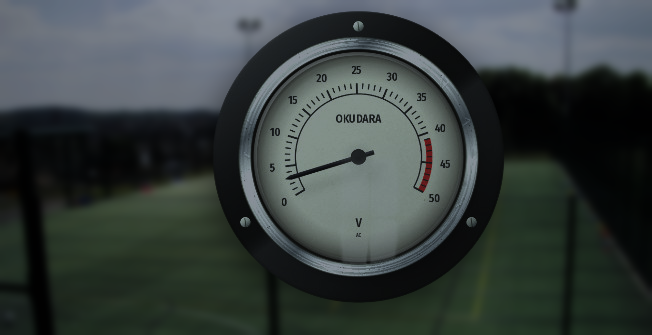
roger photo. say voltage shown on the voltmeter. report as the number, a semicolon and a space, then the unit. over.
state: 3; V
